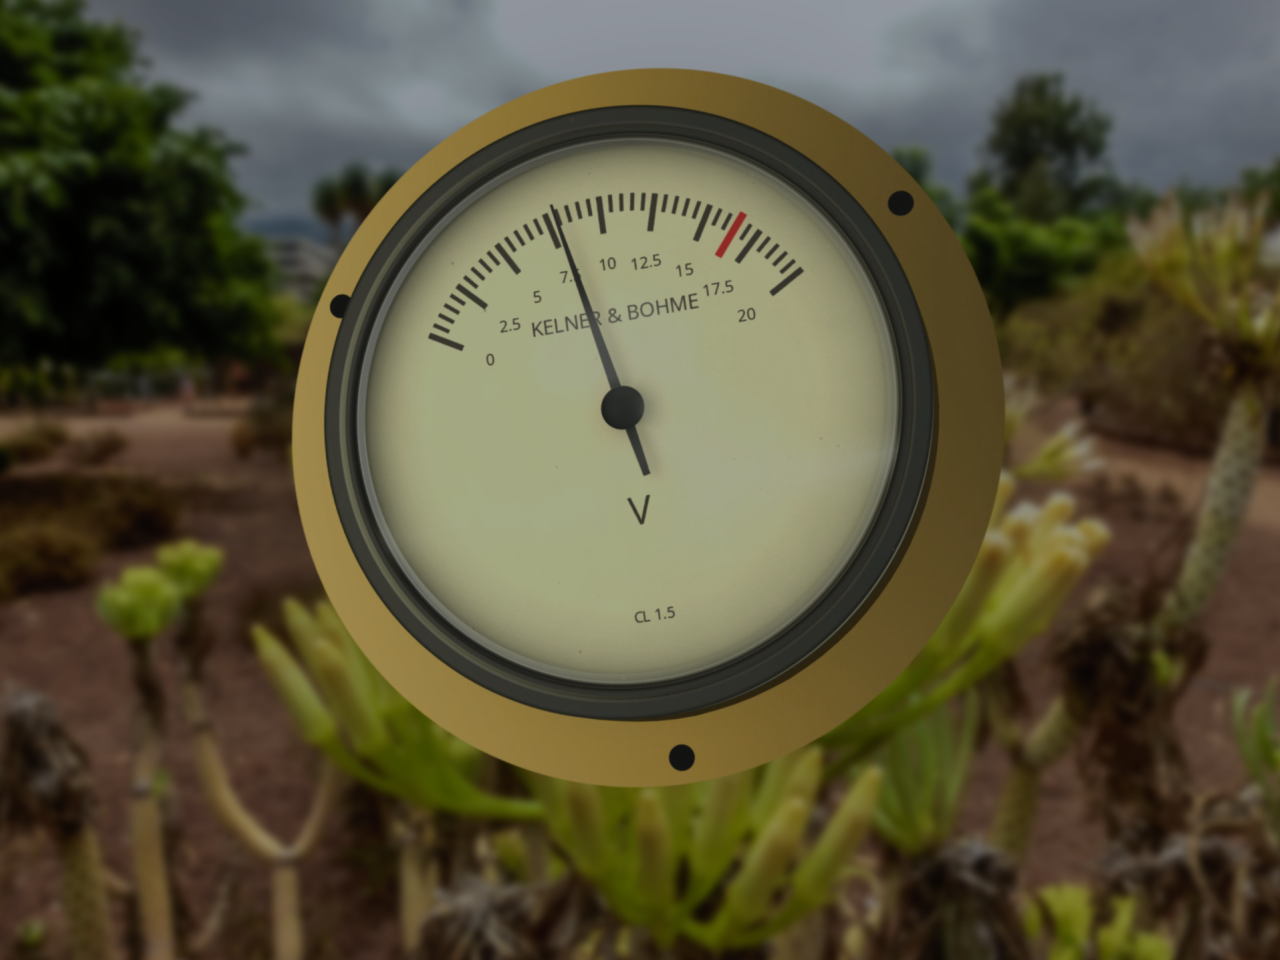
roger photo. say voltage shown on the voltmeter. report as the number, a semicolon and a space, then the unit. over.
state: 8; V
